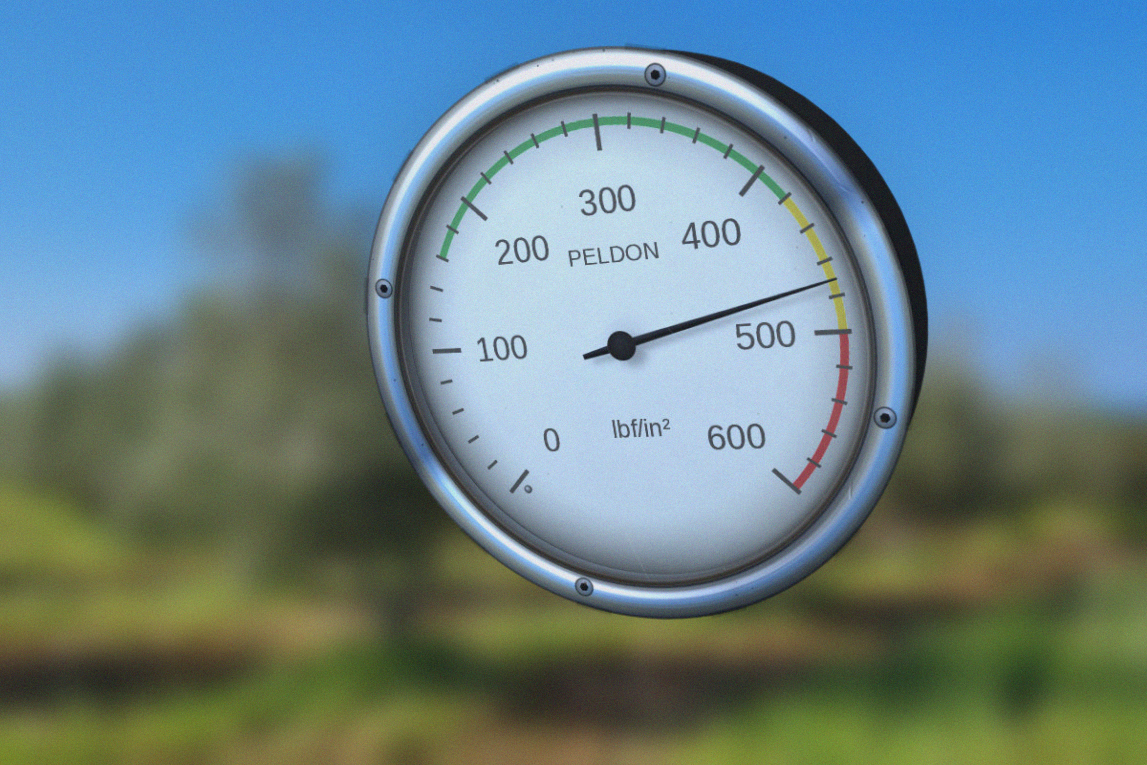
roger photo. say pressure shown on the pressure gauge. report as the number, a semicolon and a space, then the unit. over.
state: 470; psi
